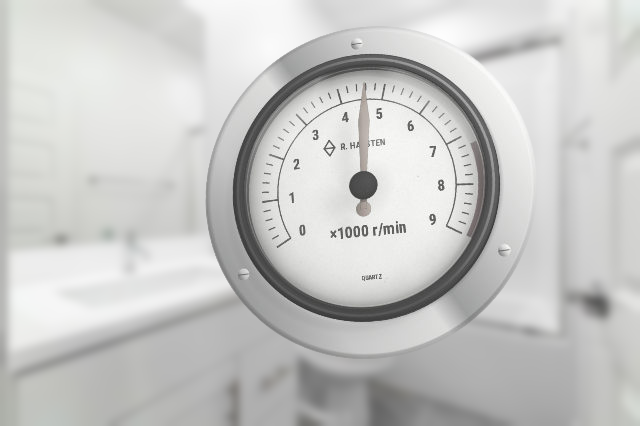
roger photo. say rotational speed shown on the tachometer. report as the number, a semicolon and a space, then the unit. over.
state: 4600; rpm
